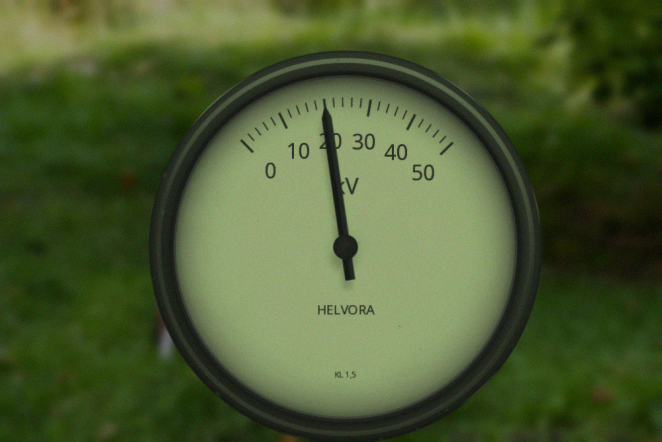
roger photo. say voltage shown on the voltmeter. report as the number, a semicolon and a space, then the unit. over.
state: 20; kV
